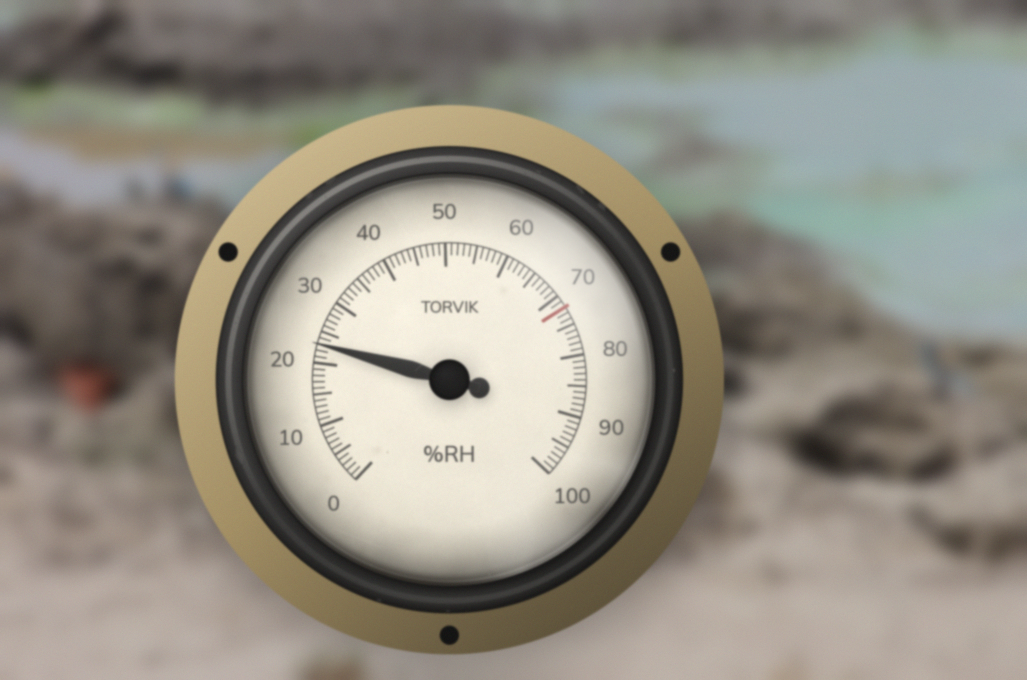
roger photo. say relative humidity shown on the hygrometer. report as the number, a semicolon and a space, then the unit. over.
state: 23; %
